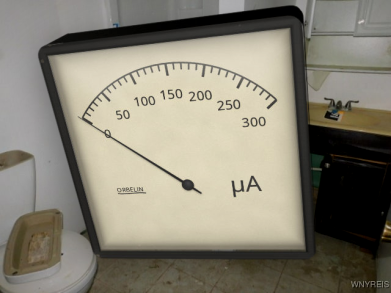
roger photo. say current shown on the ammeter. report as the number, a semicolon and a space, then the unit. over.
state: 0; µA
